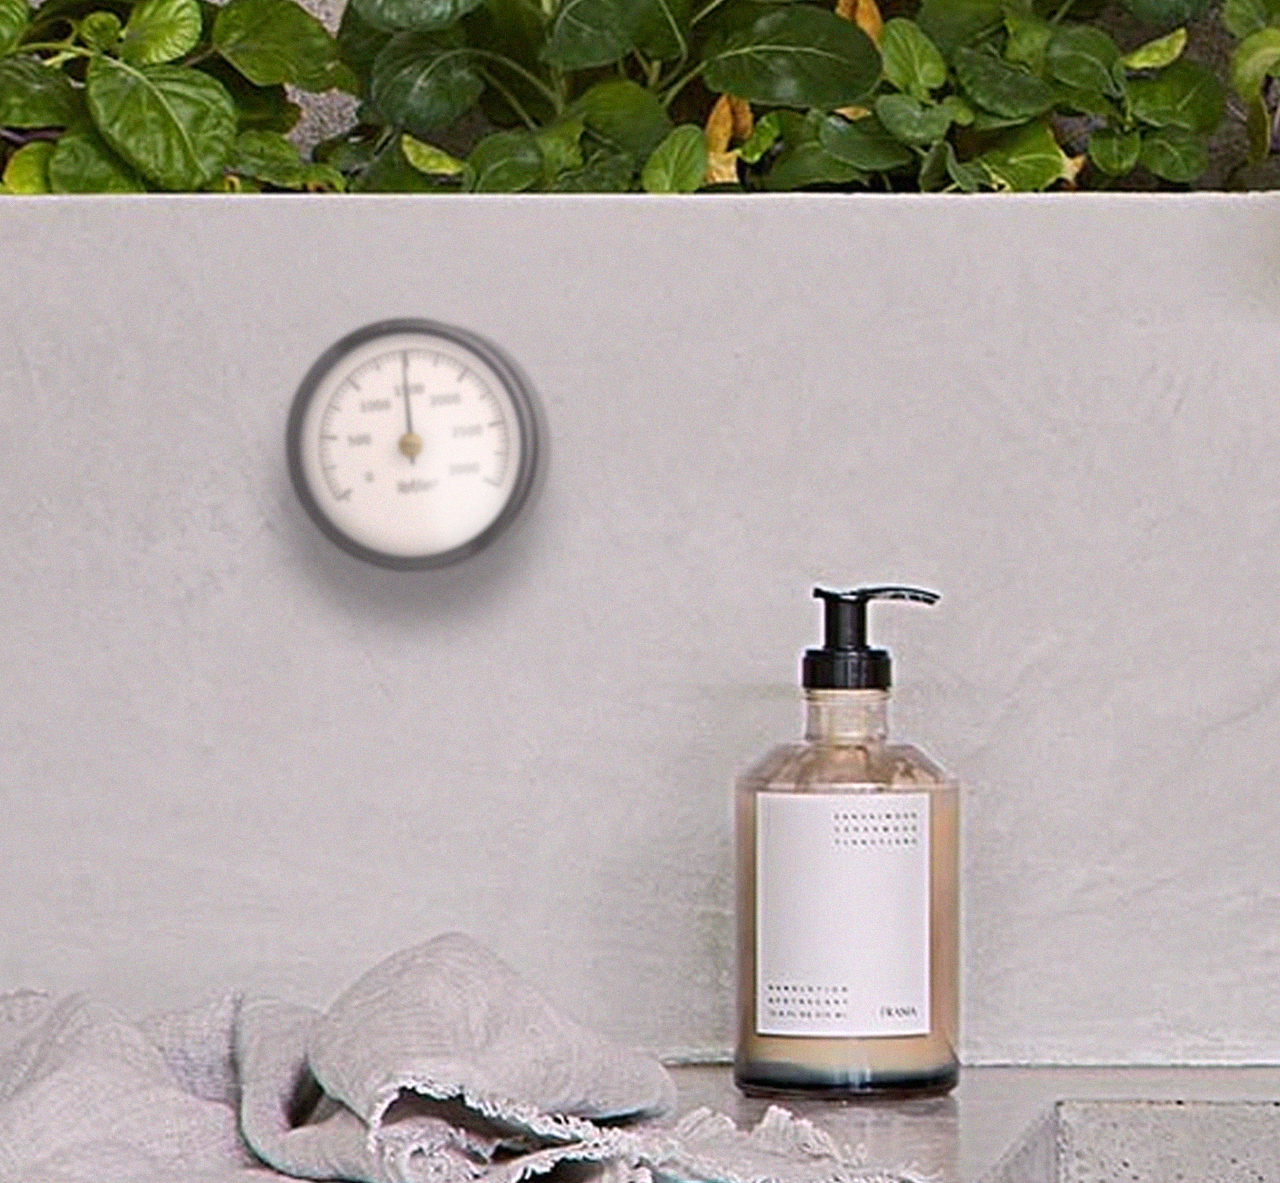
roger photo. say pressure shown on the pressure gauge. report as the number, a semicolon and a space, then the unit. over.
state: 1500; psi
